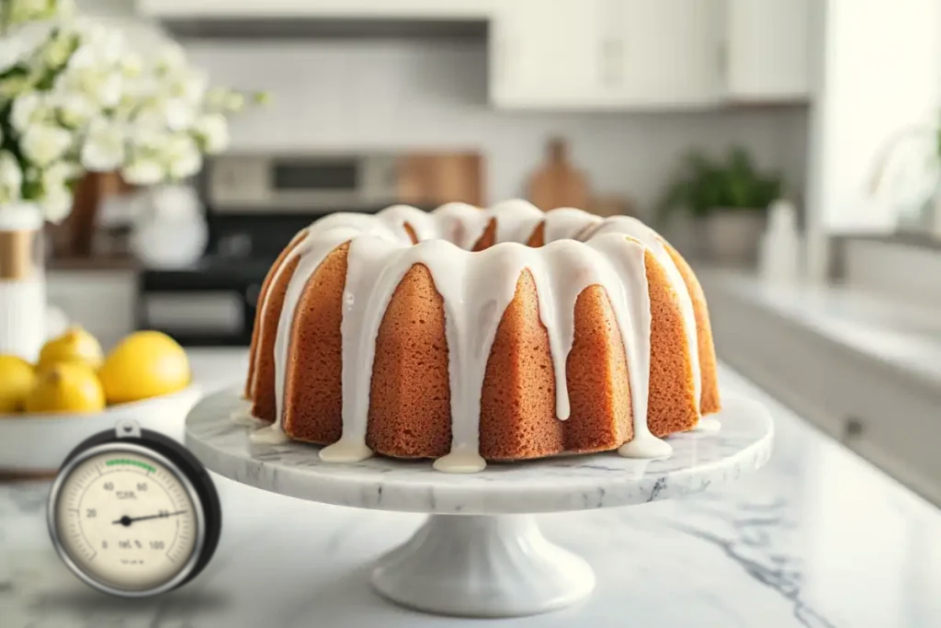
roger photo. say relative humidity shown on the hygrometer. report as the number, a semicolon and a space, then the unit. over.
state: 80; %
